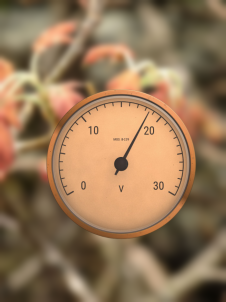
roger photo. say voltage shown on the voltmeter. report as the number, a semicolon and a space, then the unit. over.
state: 18.5; V
